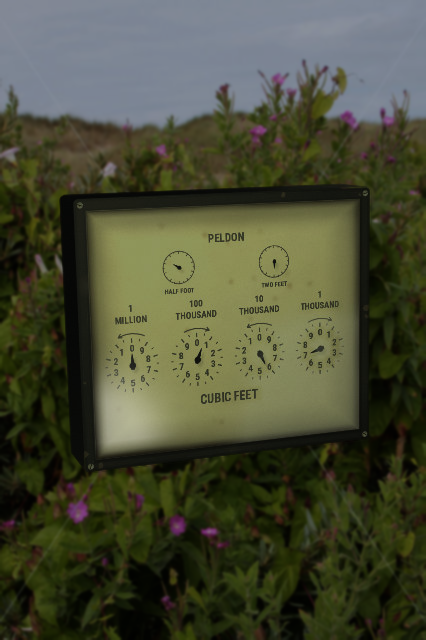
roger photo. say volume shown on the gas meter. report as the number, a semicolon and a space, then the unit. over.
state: 5700; ft³
